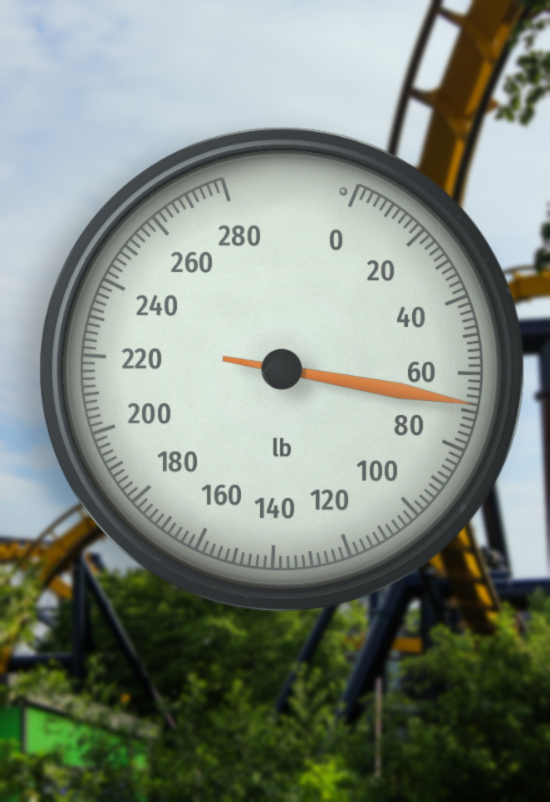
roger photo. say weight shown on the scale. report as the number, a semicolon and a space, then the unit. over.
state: 68; lb
